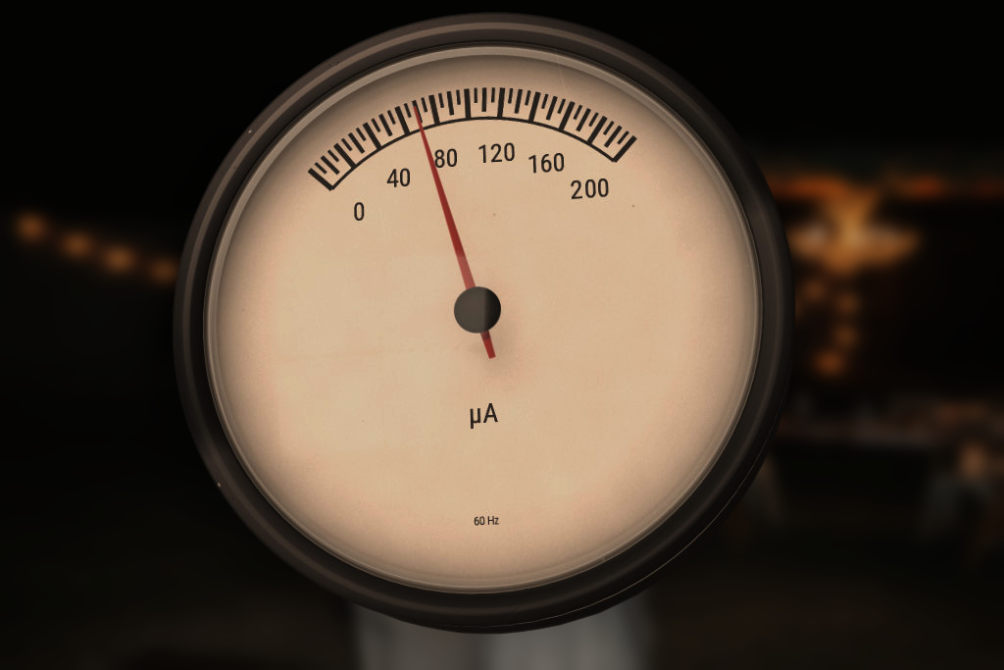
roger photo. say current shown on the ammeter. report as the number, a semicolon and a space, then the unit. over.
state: 70; µA
